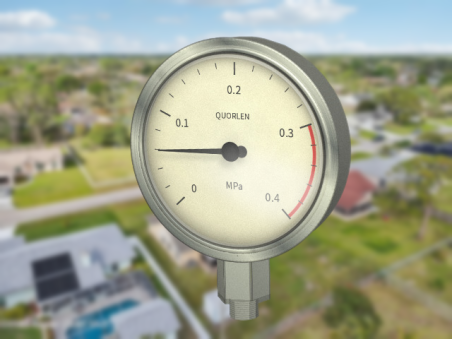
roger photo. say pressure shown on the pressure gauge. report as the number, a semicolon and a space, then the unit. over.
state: 0.06; MPa
